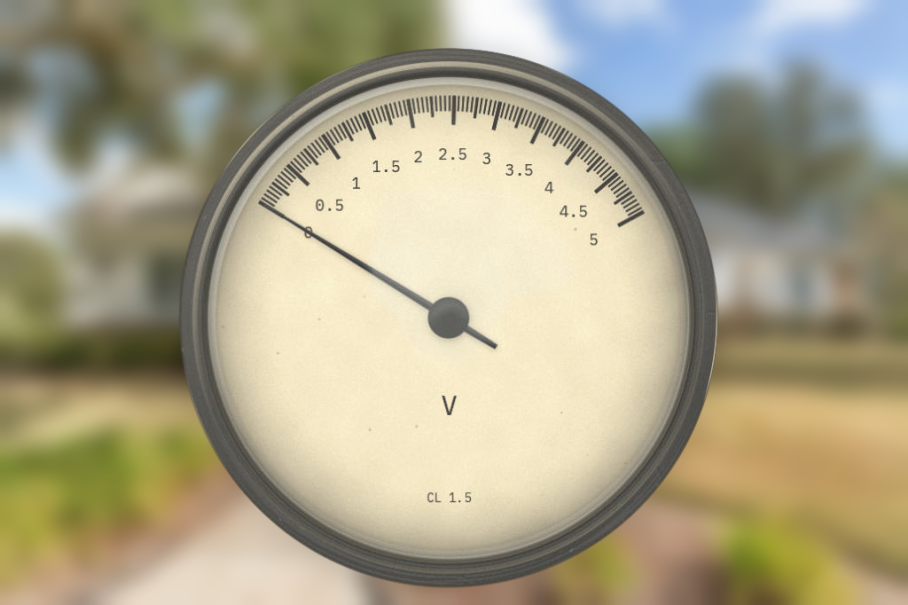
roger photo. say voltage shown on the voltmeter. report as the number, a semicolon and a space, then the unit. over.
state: 0; V
